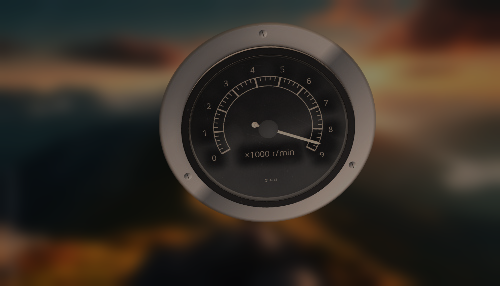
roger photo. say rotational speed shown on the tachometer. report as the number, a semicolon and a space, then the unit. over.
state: 8600; rpm
